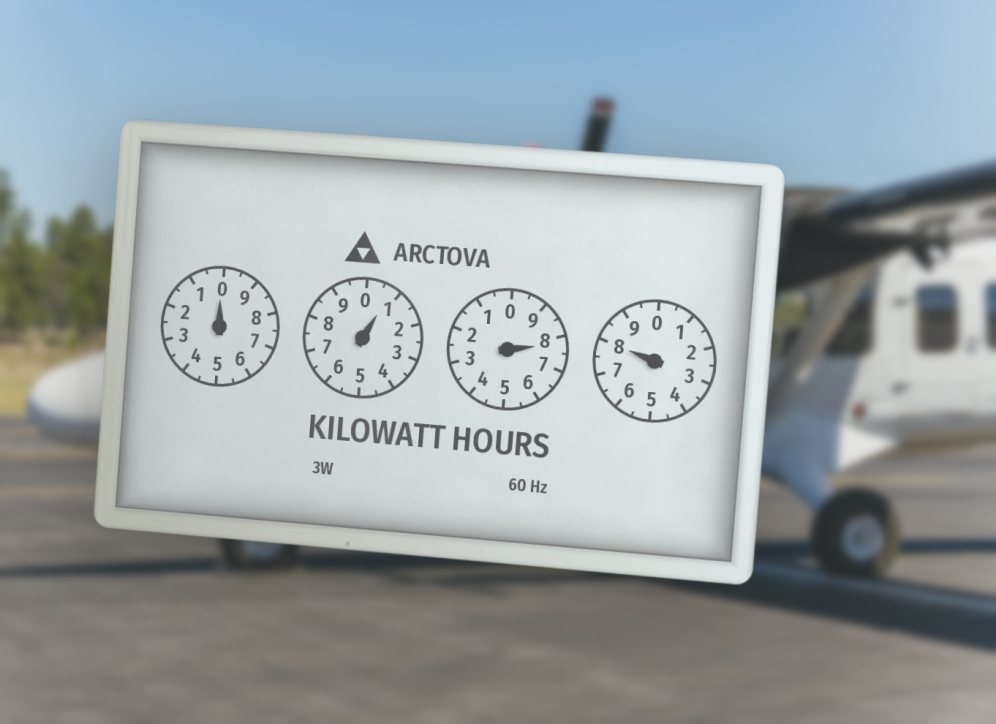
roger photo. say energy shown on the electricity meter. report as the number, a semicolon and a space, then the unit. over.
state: 78; kWh
